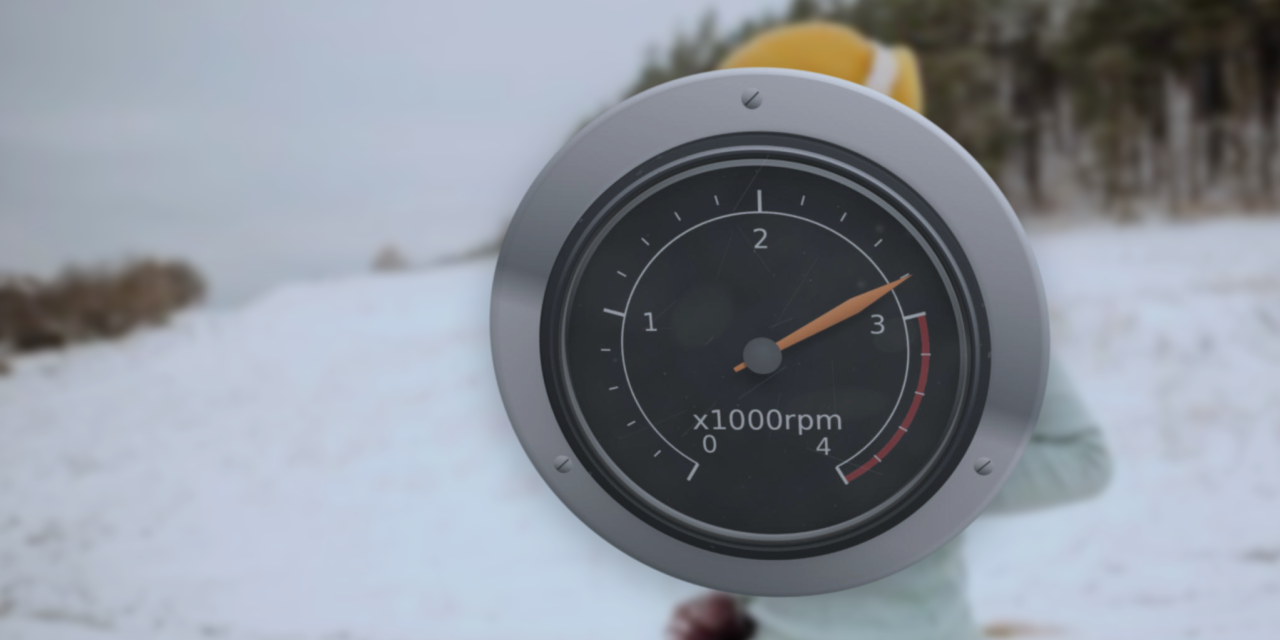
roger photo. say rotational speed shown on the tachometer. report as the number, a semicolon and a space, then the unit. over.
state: 2800; rpm
